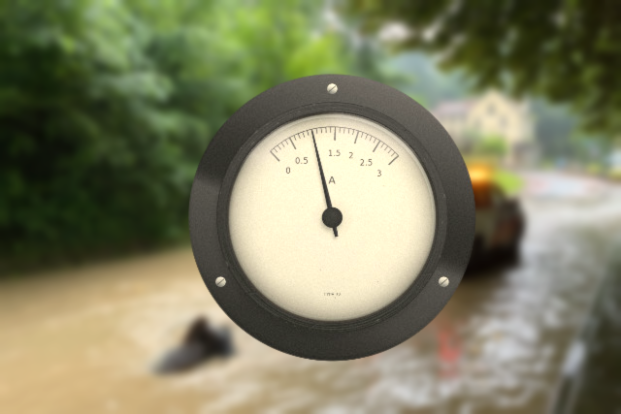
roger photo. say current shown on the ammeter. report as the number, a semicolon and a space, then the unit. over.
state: 1; A
